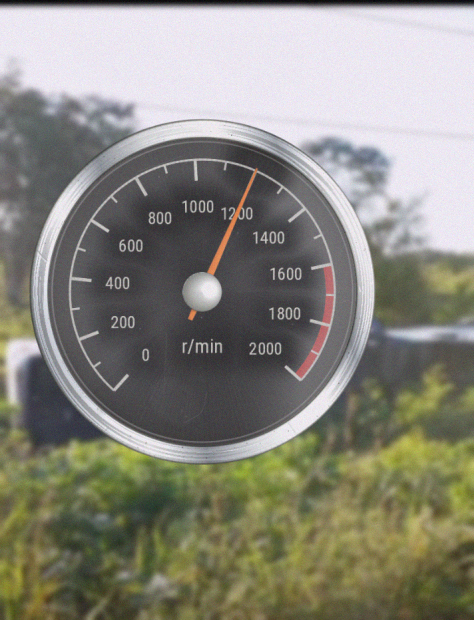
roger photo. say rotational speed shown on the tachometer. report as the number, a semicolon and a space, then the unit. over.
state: 1200; rpm
